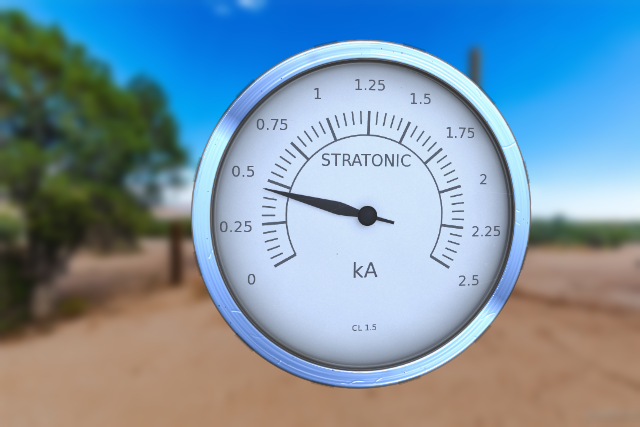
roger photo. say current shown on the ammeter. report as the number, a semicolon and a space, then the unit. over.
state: 0.45; kA
